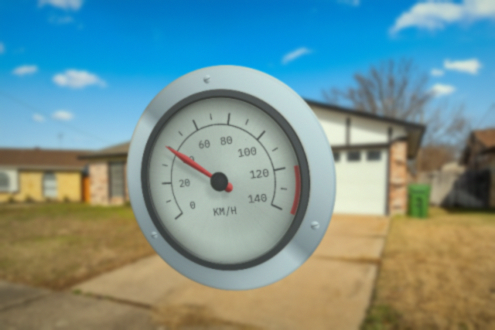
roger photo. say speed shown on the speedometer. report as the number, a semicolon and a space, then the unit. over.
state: 40; km/h
